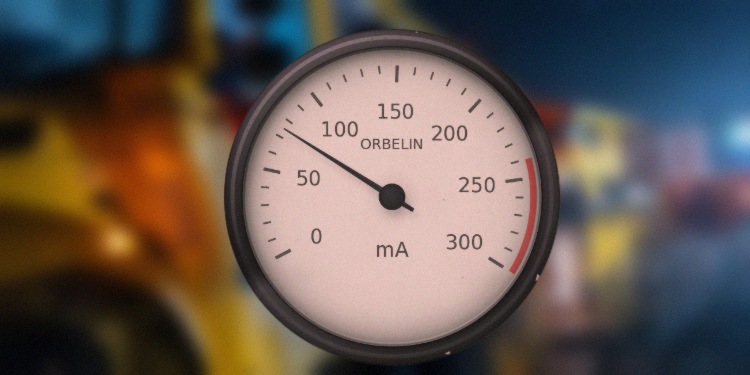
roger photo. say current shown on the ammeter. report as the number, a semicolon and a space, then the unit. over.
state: 75; mA
